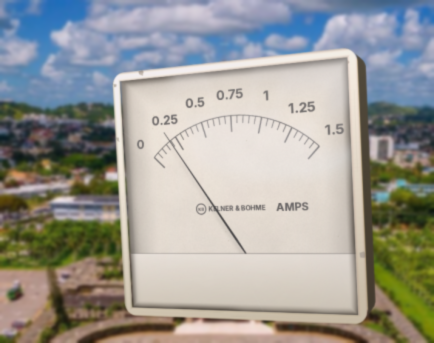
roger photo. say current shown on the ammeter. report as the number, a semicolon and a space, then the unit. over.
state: 0.2; A
